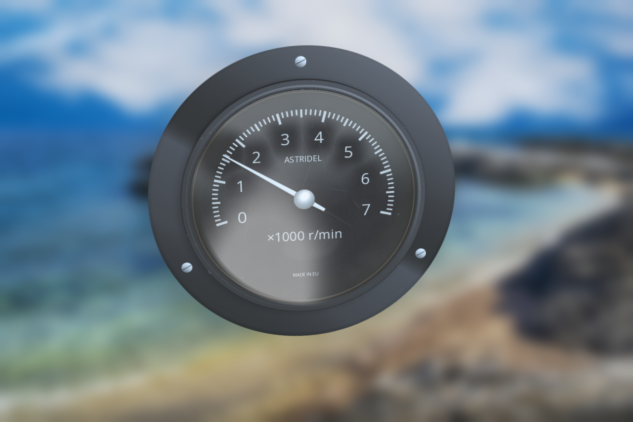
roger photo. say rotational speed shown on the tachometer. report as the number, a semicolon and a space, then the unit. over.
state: 1600; rpm
